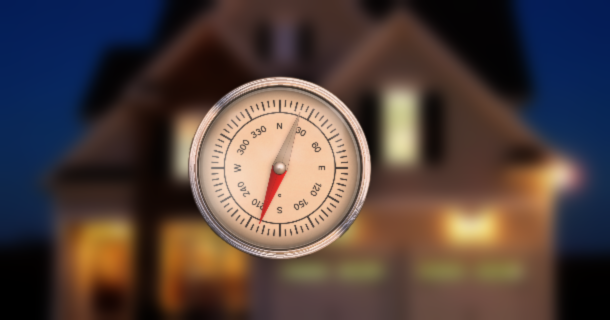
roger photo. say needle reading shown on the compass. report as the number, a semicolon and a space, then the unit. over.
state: 200; °
